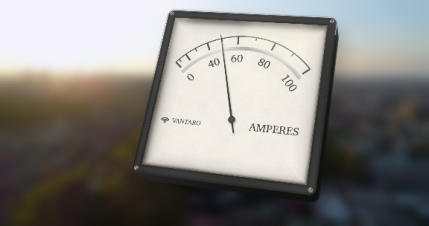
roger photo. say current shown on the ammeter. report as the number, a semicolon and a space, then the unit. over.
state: 50; A
